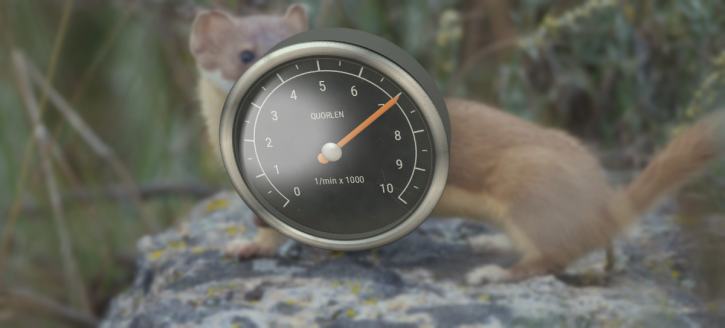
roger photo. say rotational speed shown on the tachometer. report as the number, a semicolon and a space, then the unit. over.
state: 7000; rpm
